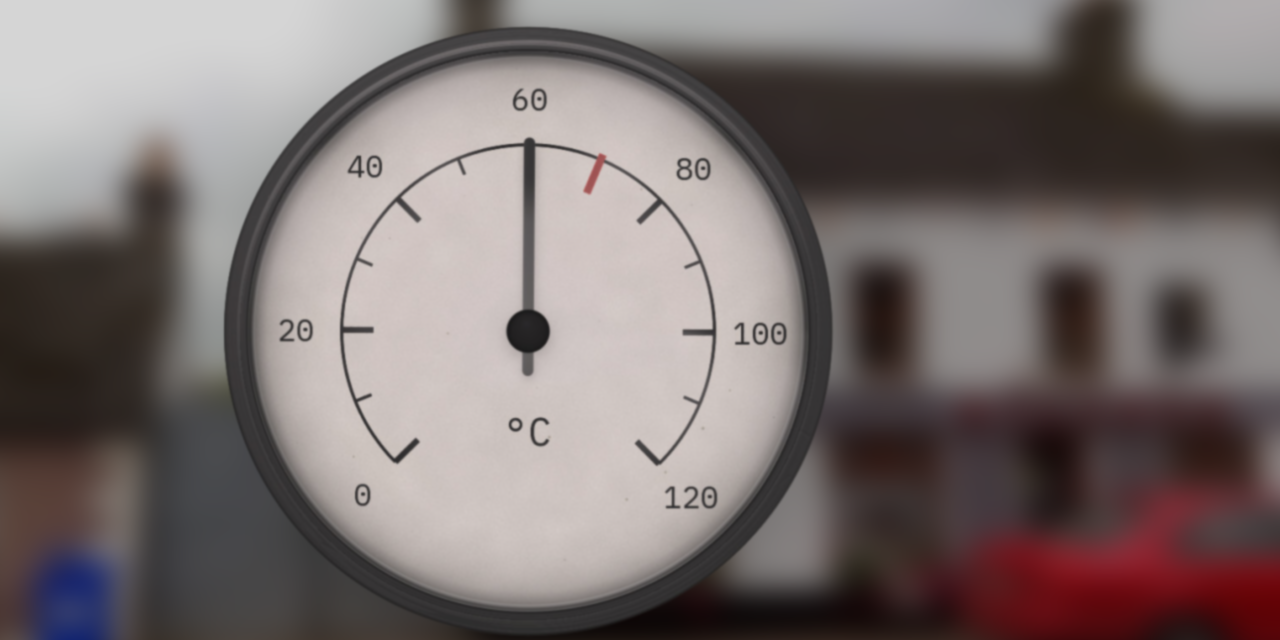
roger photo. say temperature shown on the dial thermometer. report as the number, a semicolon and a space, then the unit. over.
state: 60; °C
